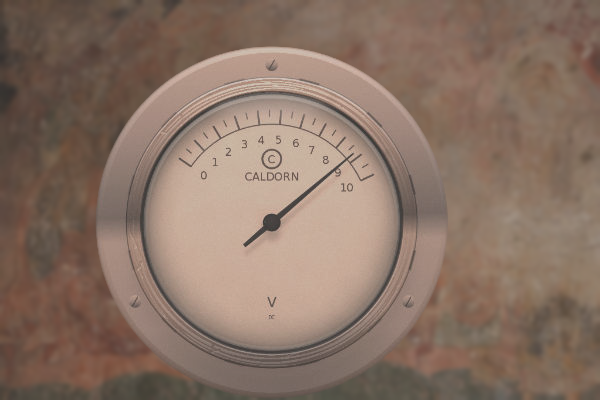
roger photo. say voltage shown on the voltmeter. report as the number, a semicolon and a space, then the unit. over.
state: 8.75; V
